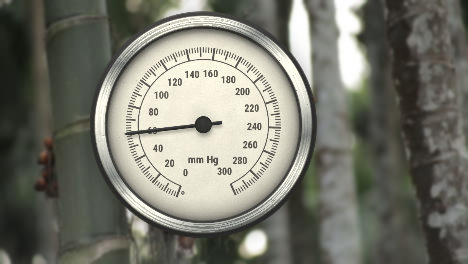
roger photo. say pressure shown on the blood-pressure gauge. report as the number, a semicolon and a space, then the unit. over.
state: 60; mmHg
